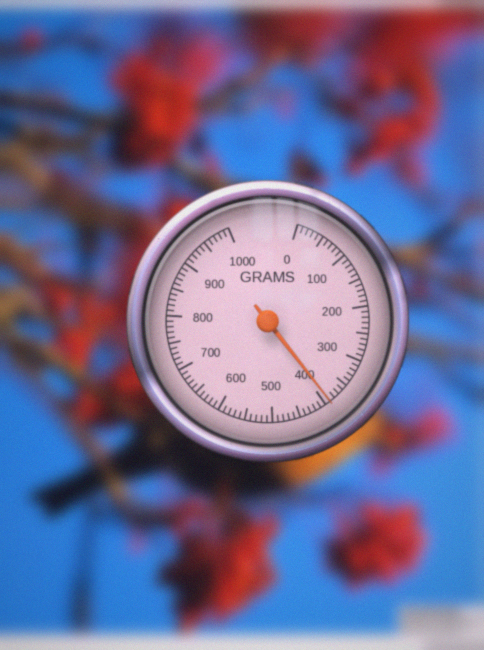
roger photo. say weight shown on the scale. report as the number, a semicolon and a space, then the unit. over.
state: 390; g
